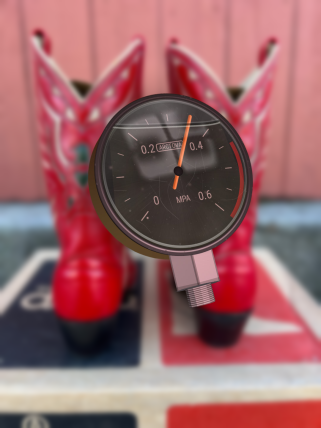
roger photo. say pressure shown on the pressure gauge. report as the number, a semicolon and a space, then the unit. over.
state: 0.35; MPa
